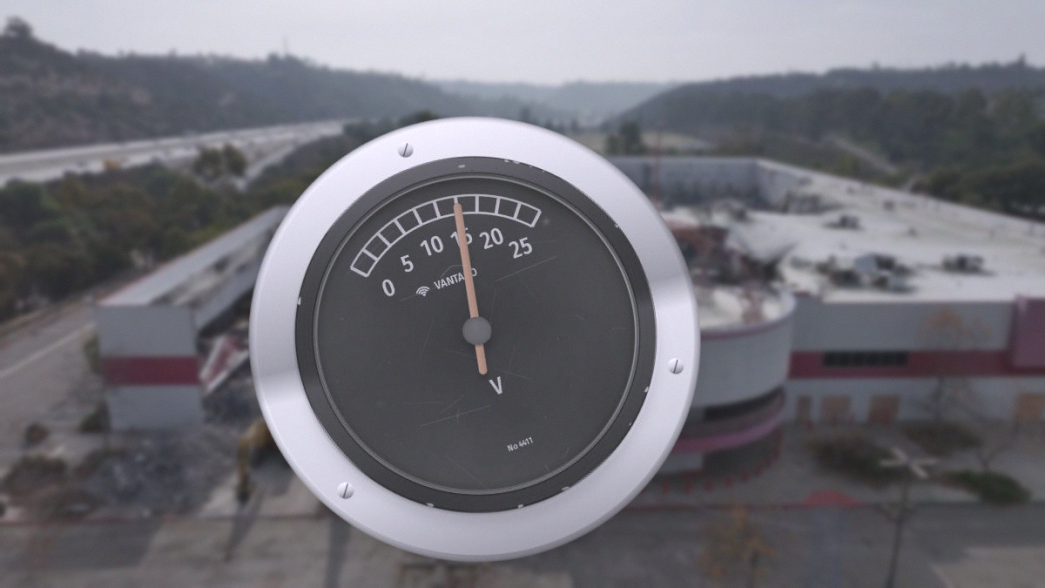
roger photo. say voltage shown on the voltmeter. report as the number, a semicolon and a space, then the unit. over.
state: 15; V
